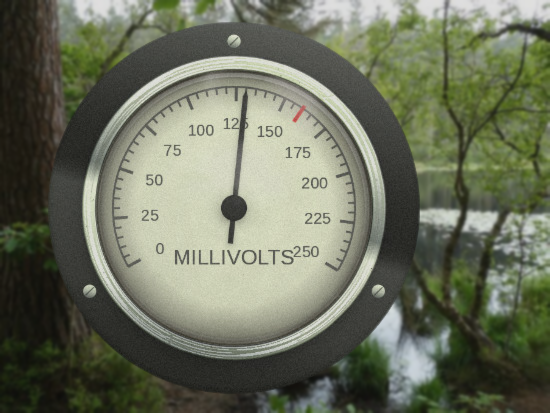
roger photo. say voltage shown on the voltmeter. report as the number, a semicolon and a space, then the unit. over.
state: 130; mV
